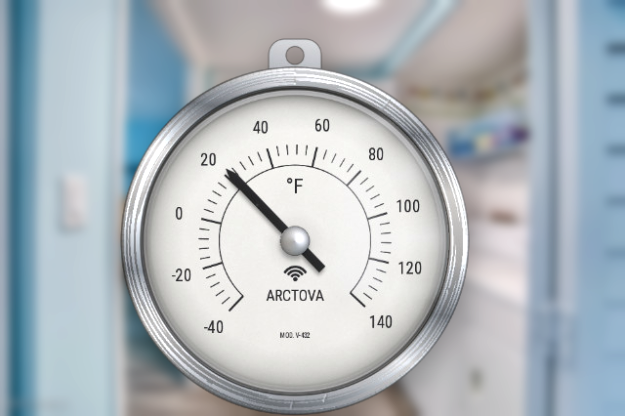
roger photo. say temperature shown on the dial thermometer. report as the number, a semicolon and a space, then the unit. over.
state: 22; °F
